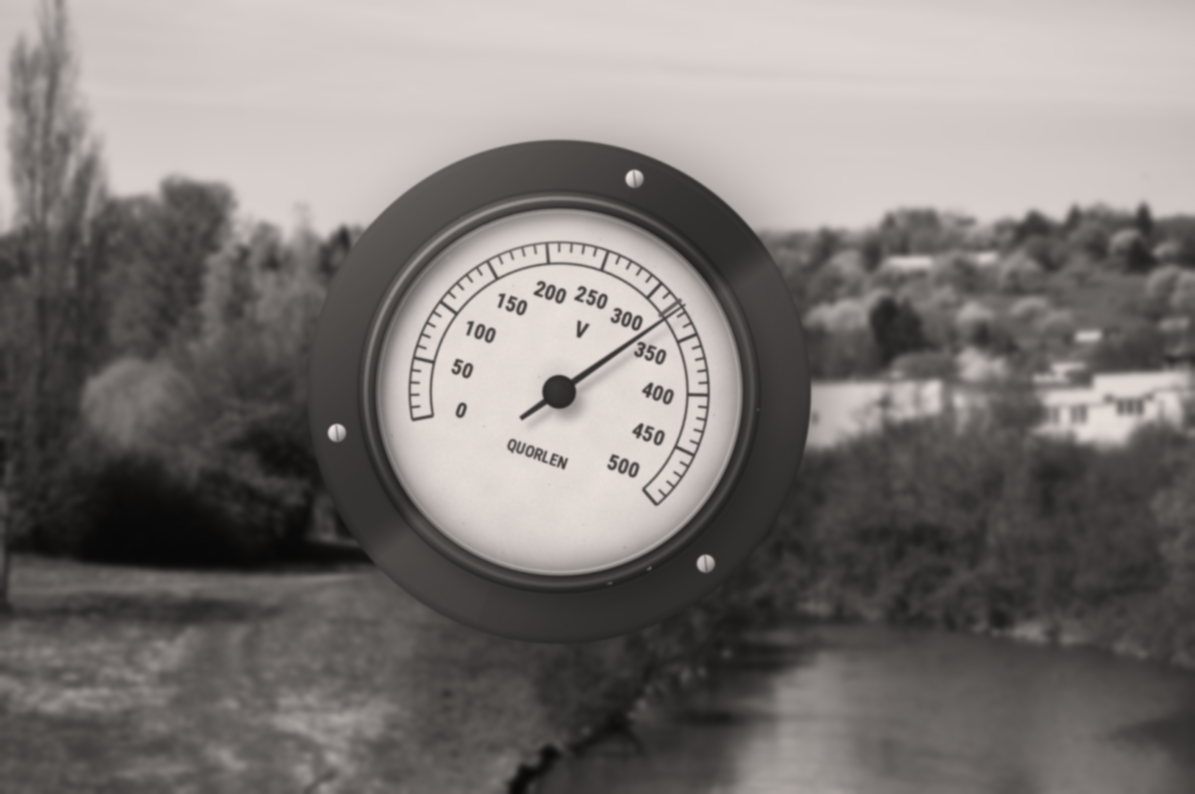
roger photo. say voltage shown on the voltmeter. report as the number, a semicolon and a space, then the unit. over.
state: 325; V
